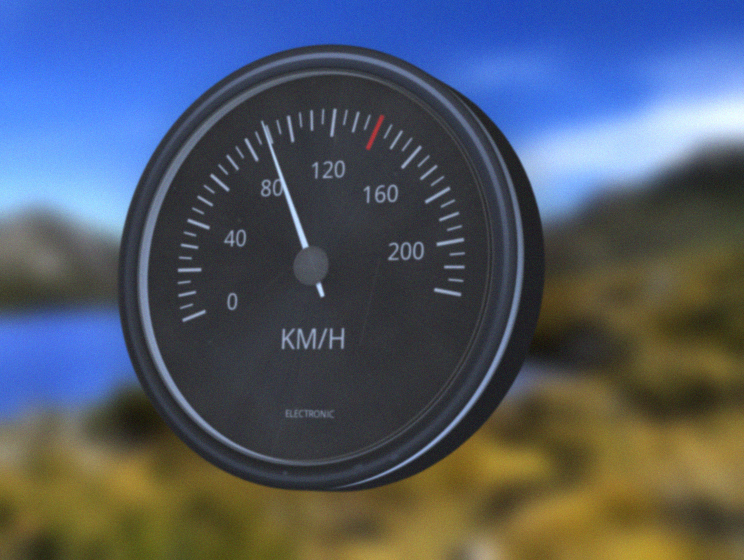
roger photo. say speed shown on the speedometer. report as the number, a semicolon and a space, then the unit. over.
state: 90; km/h
